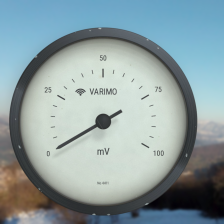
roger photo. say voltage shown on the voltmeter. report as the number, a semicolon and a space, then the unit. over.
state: 0; mV
